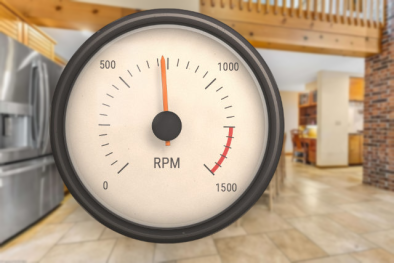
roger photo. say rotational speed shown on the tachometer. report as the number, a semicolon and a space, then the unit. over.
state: 725; rpm
